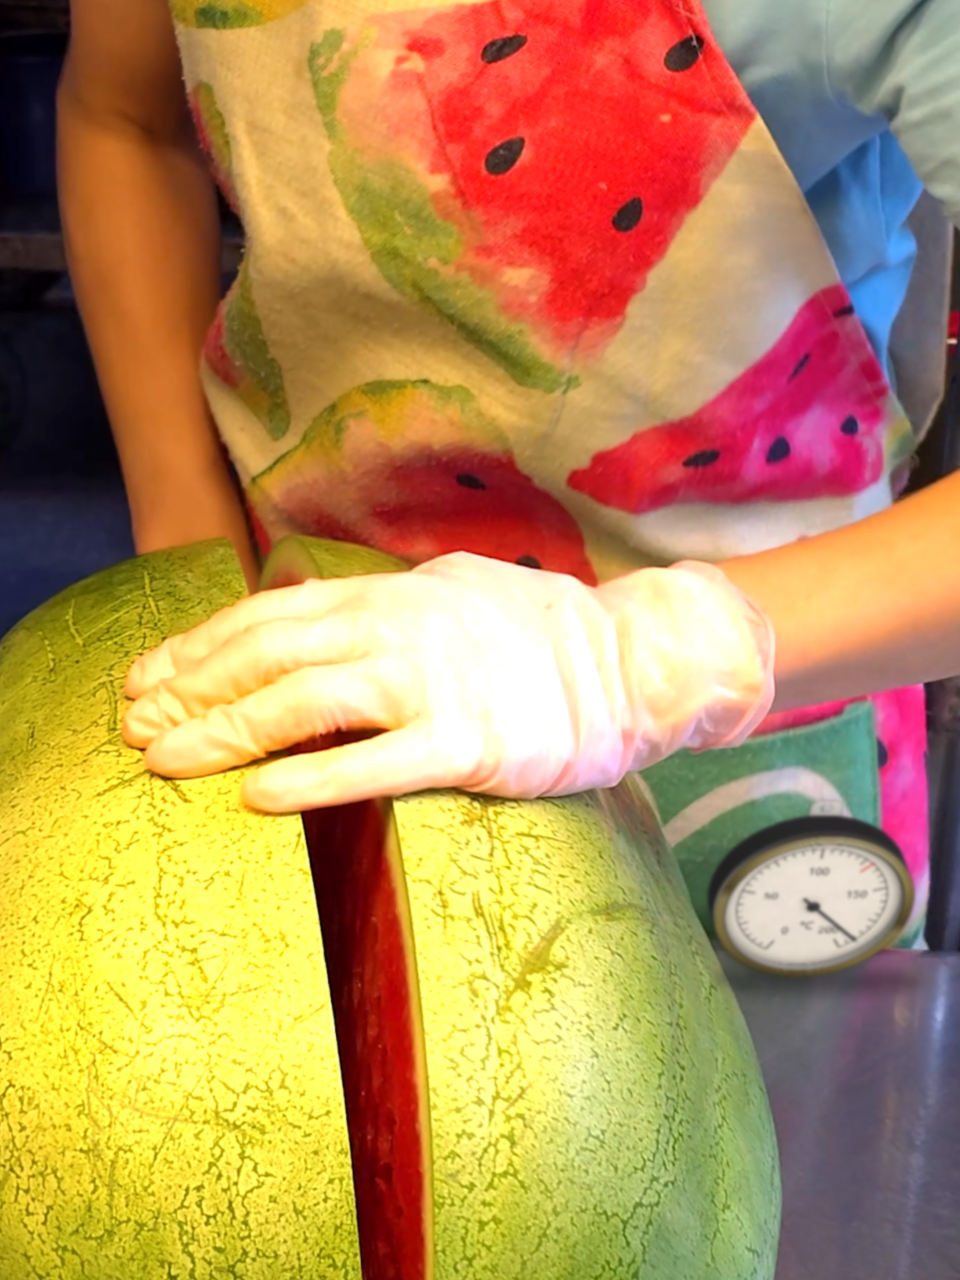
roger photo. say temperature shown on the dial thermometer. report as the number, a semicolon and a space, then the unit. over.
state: 190; °C
